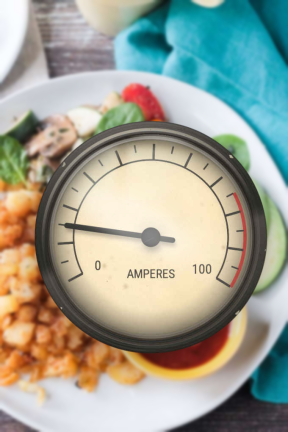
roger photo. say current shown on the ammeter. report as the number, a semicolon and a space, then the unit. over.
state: 15; A
